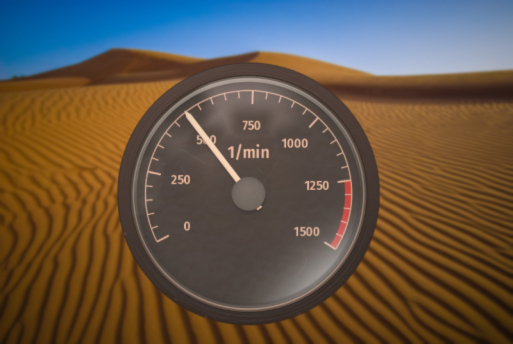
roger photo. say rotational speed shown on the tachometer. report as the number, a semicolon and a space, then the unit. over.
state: 500; rpm
